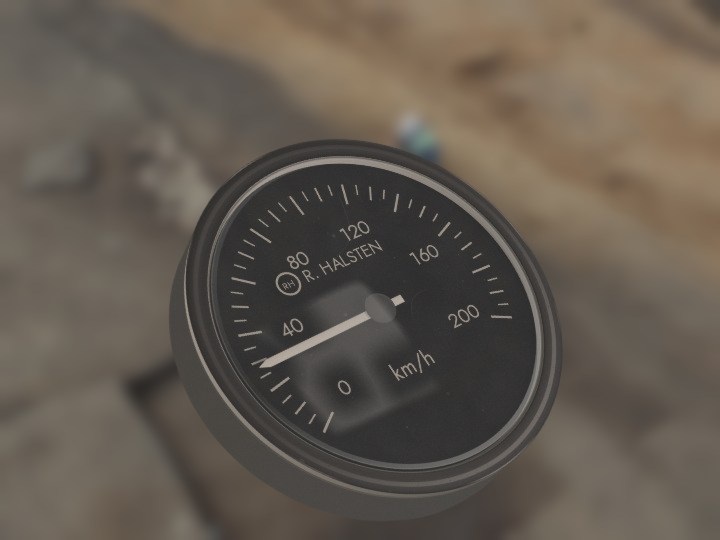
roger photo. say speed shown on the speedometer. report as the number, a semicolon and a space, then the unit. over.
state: 27.5; km/h
